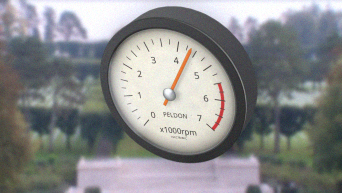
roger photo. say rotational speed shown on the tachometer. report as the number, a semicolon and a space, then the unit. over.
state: 4375; rpm
